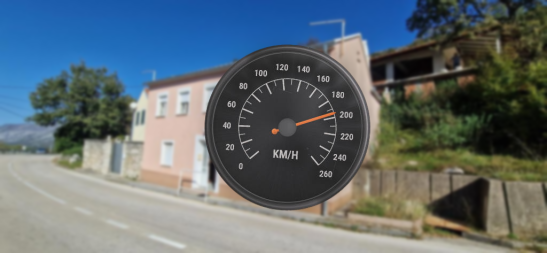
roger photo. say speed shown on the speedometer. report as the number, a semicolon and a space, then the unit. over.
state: 195; km/h
